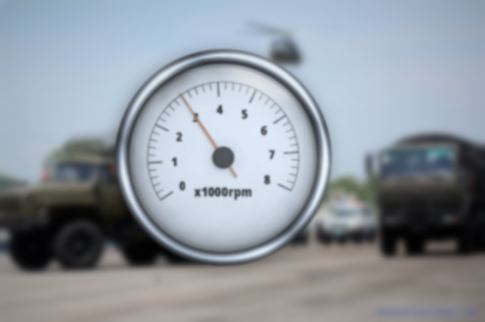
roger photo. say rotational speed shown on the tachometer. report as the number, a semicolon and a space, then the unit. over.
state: 3000; rpm
